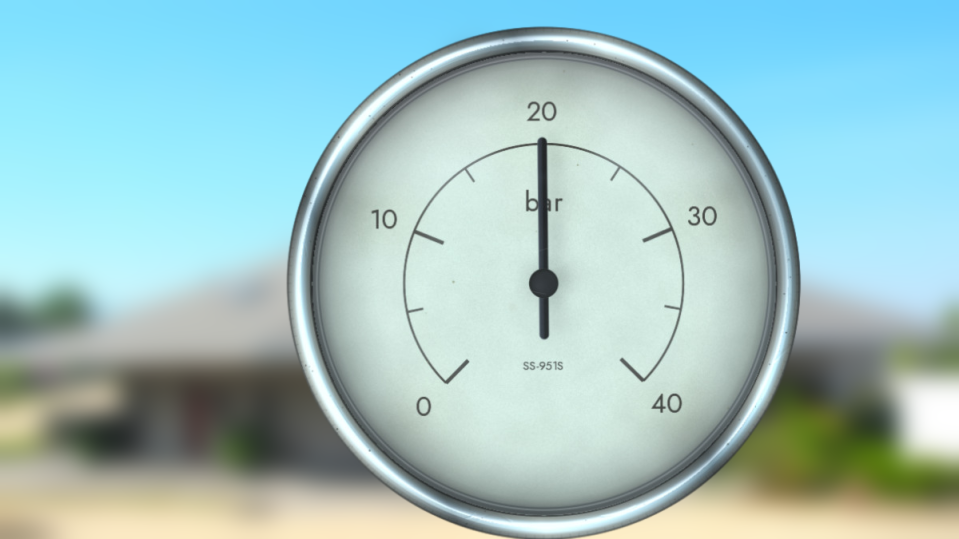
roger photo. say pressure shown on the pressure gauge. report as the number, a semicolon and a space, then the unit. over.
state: 20; bar
